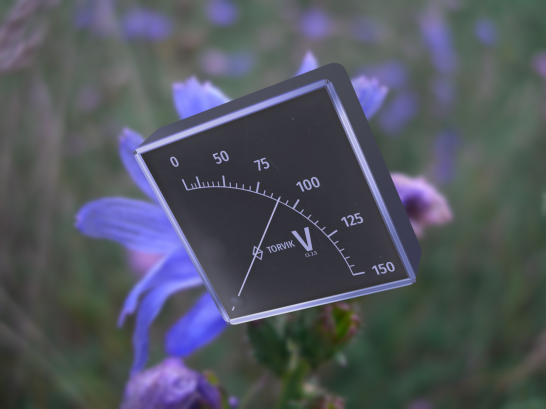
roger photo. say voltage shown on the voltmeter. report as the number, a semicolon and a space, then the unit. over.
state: 90; V
